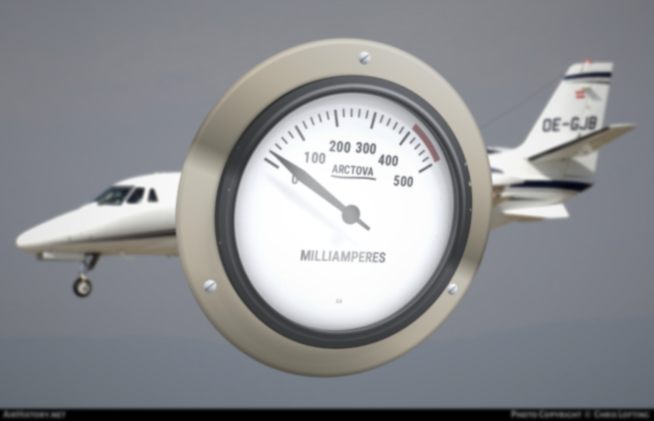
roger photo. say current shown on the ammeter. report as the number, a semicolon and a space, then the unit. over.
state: 20; mA
